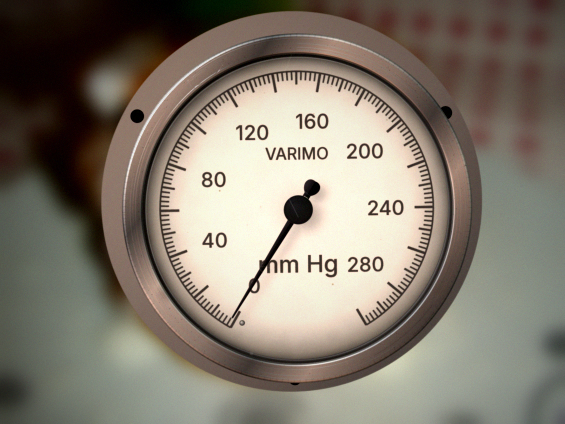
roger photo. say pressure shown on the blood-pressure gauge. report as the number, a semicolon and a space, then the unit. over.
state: 2; mmHg
